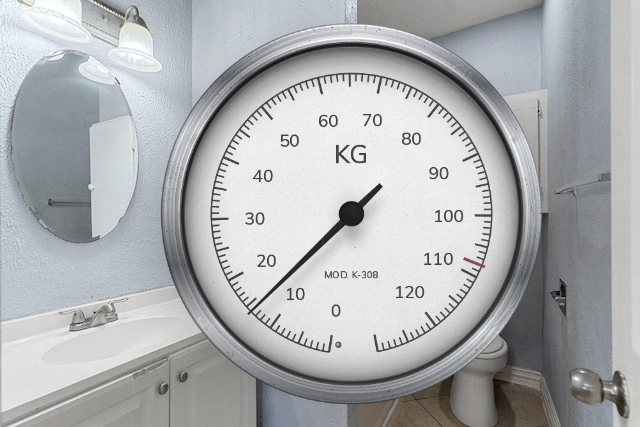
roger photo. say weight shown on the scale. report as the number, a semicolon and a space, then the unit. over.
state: 14; kg
